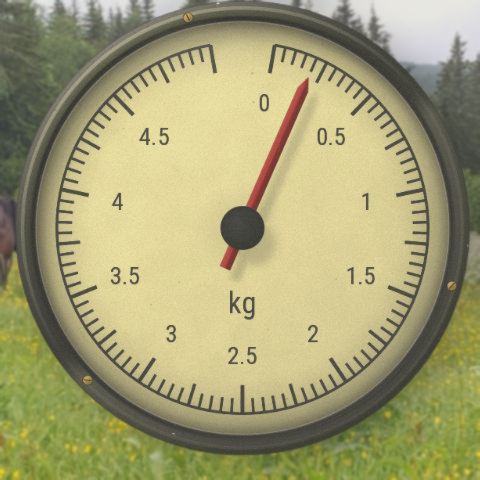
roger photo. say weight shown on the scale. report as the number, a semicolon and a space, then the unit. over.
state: 0.2; kg
